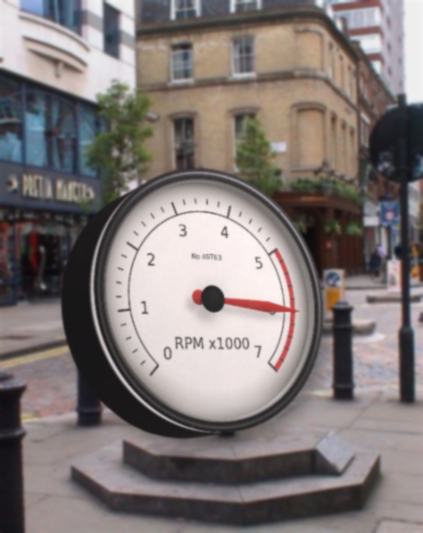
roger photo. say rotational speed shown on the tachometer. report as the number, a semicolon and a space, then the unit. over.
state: 6000; rpm
